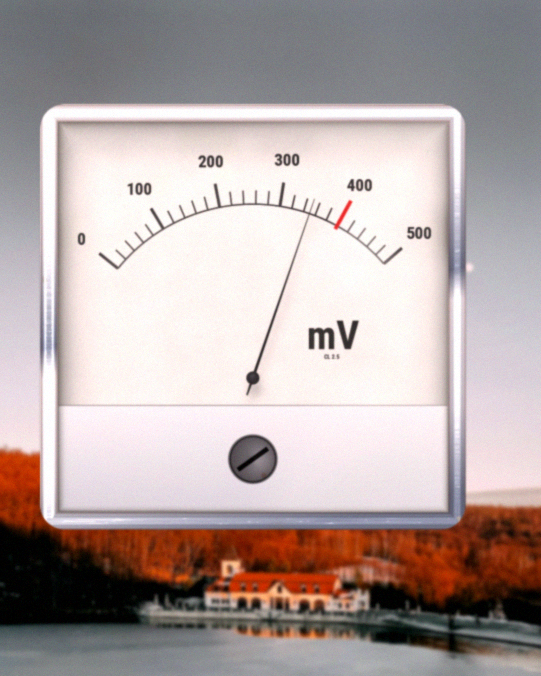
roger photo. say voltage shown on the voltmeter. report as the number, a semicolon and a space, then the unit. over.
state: 350; mV
